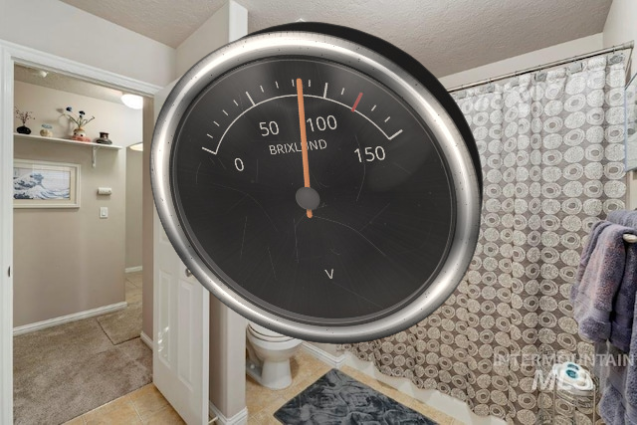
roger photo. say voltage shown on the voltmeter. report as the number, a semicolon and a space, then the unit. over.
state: 85; V
